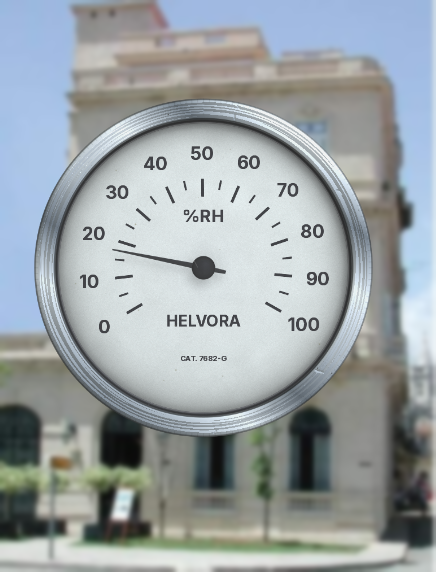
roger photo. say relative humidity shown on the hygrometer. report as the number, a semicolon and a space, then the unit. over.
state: 17.5; %
